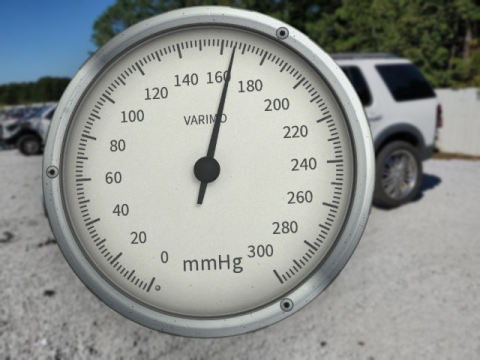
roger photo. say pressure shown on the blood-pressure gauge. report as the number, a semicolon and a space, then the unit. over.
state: 166; mmHg
